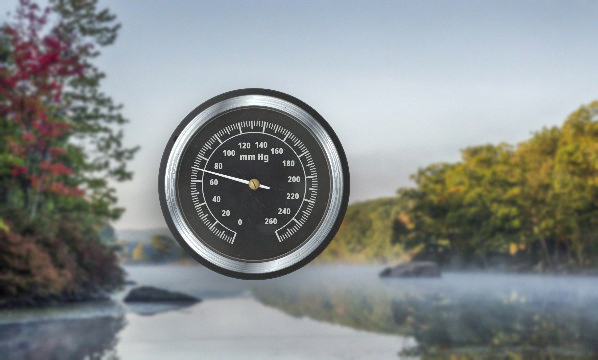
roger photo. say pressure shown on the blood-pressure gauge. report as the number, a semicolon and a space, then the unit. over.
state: 70; mmHg
